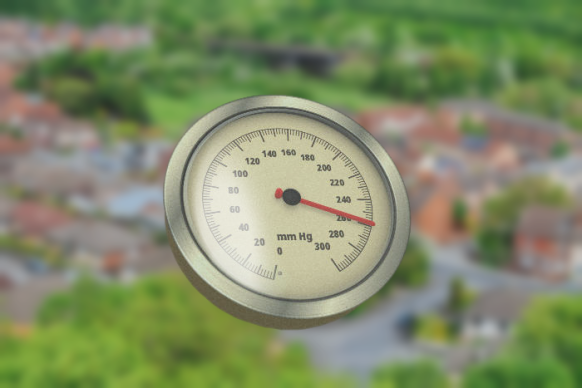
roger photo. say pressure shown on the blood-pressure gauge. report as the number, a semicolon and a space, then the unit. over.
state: 260; mmHg
